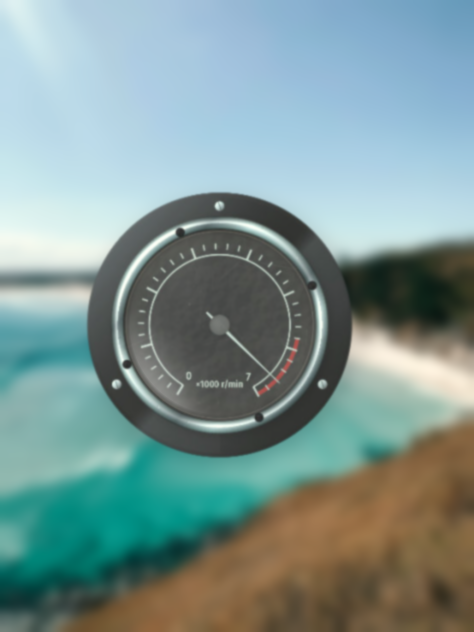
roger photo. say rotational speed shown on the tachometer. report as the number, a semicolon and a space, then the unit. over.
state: 6600; rpm
